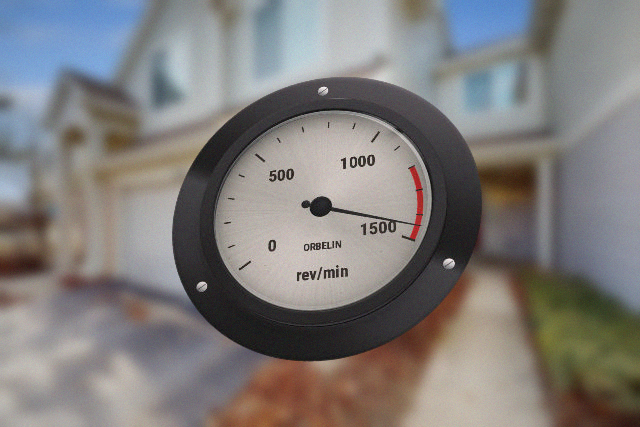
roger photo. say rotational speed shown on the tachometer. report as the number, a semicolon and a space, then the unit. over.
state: 1450; rpm
